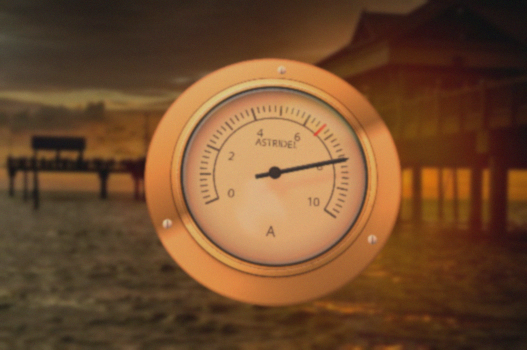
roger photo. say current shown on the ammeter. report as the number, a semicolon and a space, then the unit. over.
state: 8; A
